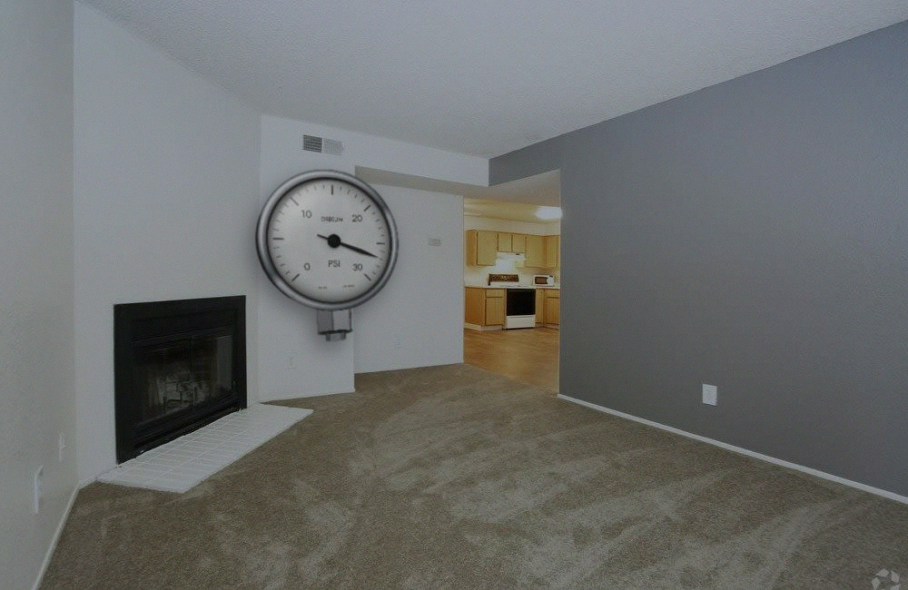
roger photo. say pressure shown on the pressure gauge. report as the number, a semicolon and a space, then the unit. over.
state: 27; psi
